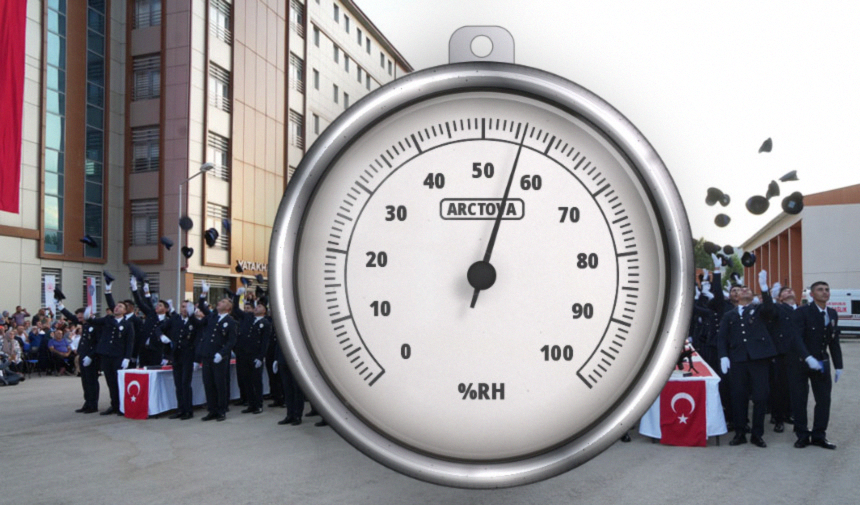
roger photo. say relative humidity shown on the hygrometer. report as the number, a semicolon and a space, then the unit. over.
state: 56; %
